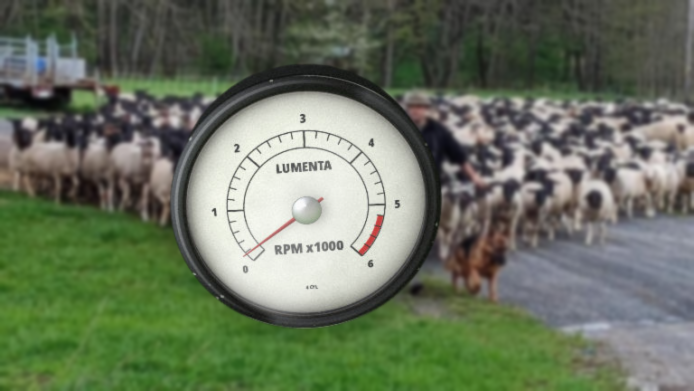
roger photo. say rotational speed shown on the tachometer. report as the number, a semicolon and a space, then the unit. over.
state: 200; rpm
